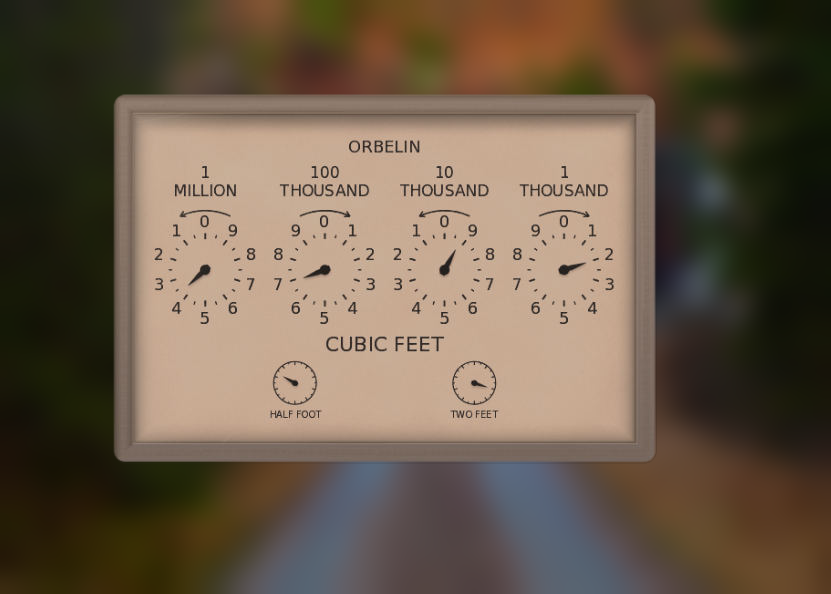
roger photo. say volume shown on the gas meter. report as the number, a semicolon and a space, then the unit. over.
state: 369200; ft³
